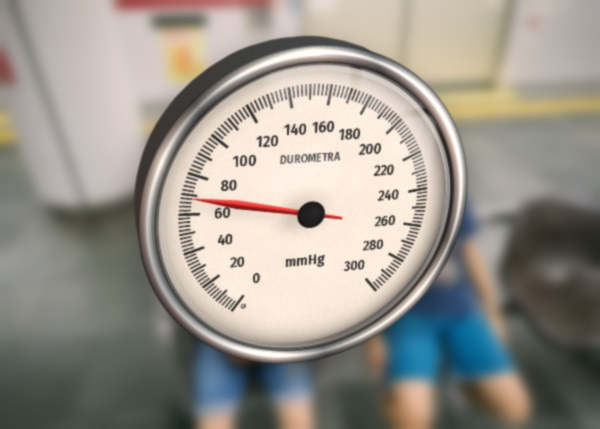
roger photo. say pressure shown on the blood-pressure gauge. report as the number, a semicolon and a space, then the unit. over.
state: 70; mmHg
